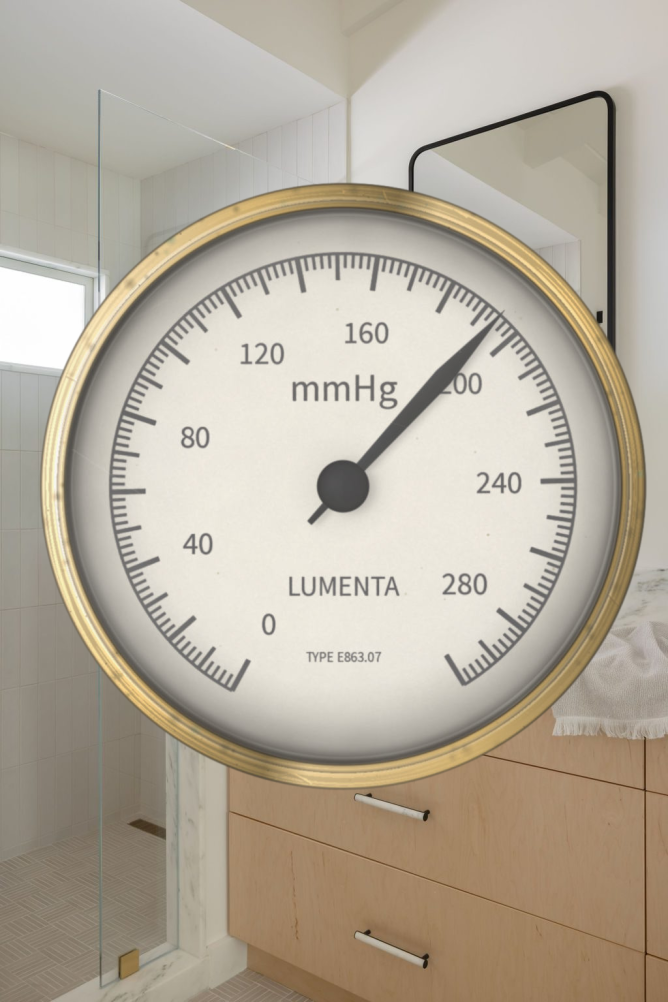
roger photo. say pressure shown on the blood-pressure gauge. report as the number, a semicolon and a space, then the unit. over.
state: 194; mmHg
